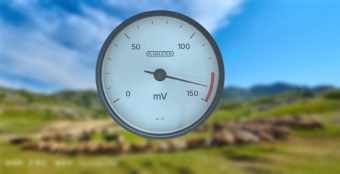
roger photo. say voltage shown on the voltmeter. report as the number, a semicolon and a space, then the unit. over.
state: 140; mV
